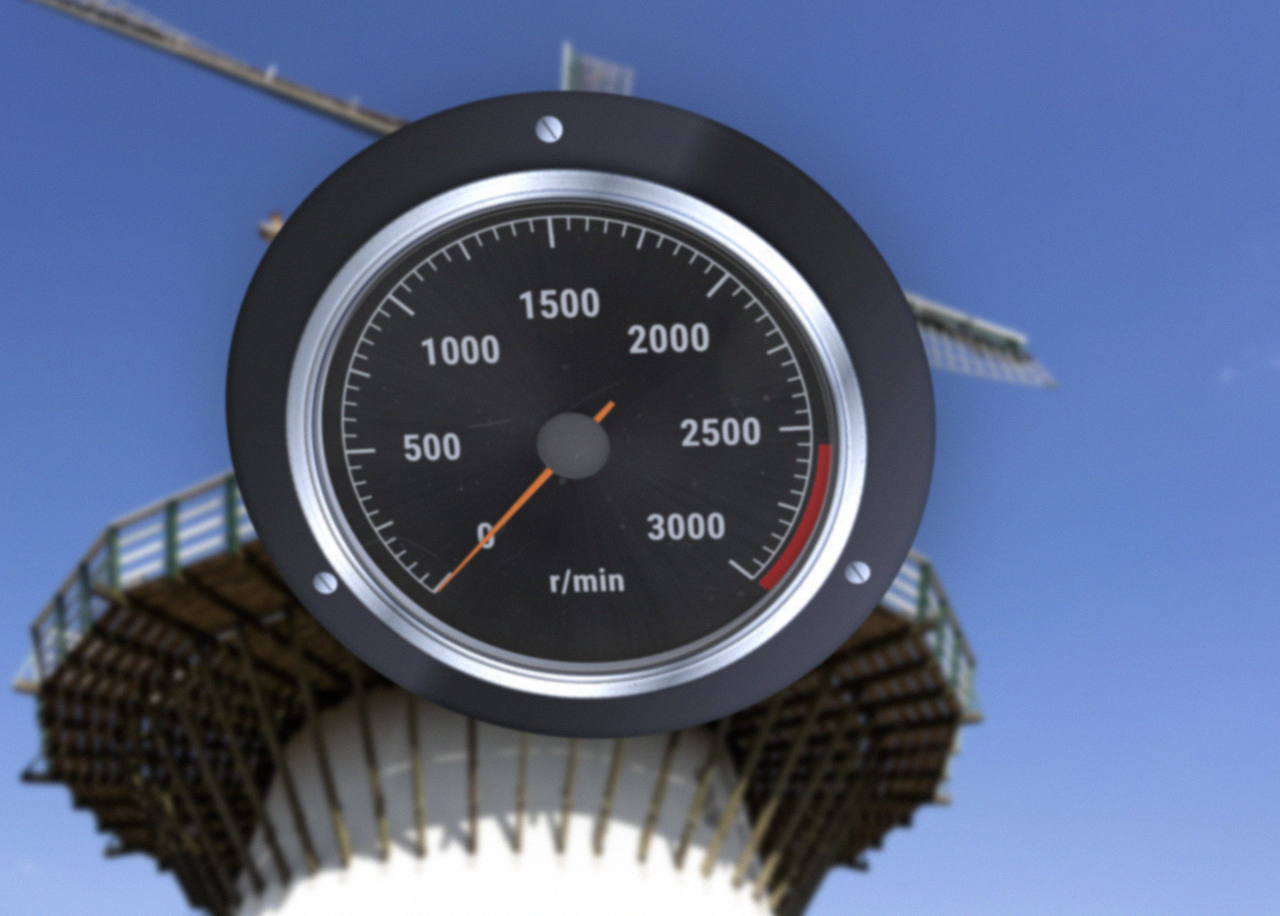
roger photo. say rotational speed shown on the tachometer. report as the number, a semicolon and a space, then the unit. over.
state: 0; rpm
